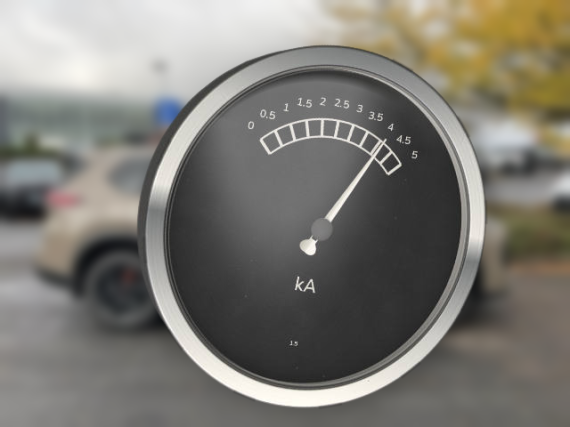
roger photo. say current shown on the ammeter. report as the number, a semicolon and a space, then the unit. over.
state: 4; kA
